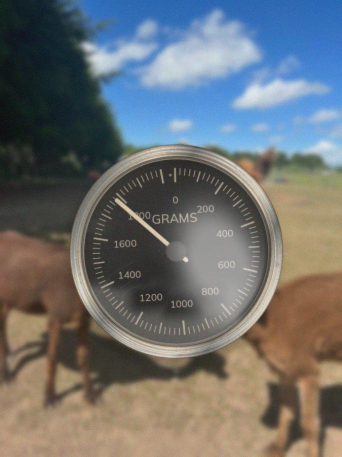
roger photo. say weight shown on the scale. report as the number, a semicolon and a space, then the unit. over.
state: 1780; g
